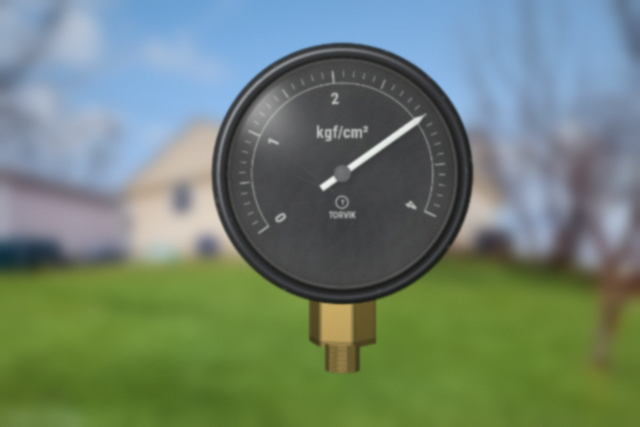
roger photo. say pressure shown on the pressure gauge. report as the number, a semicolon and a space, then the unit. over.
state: 3; kg/cm²
